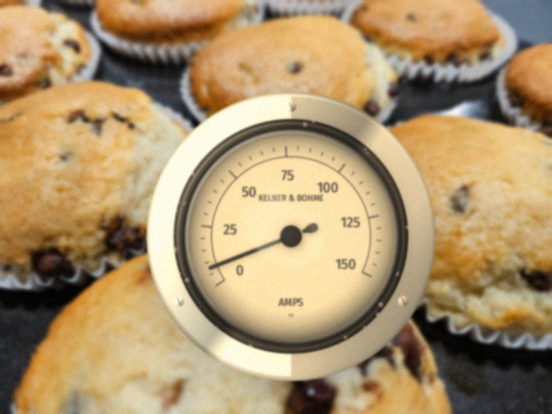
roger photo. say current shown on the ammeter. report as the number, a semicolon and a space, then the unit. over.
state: 7.5; A
